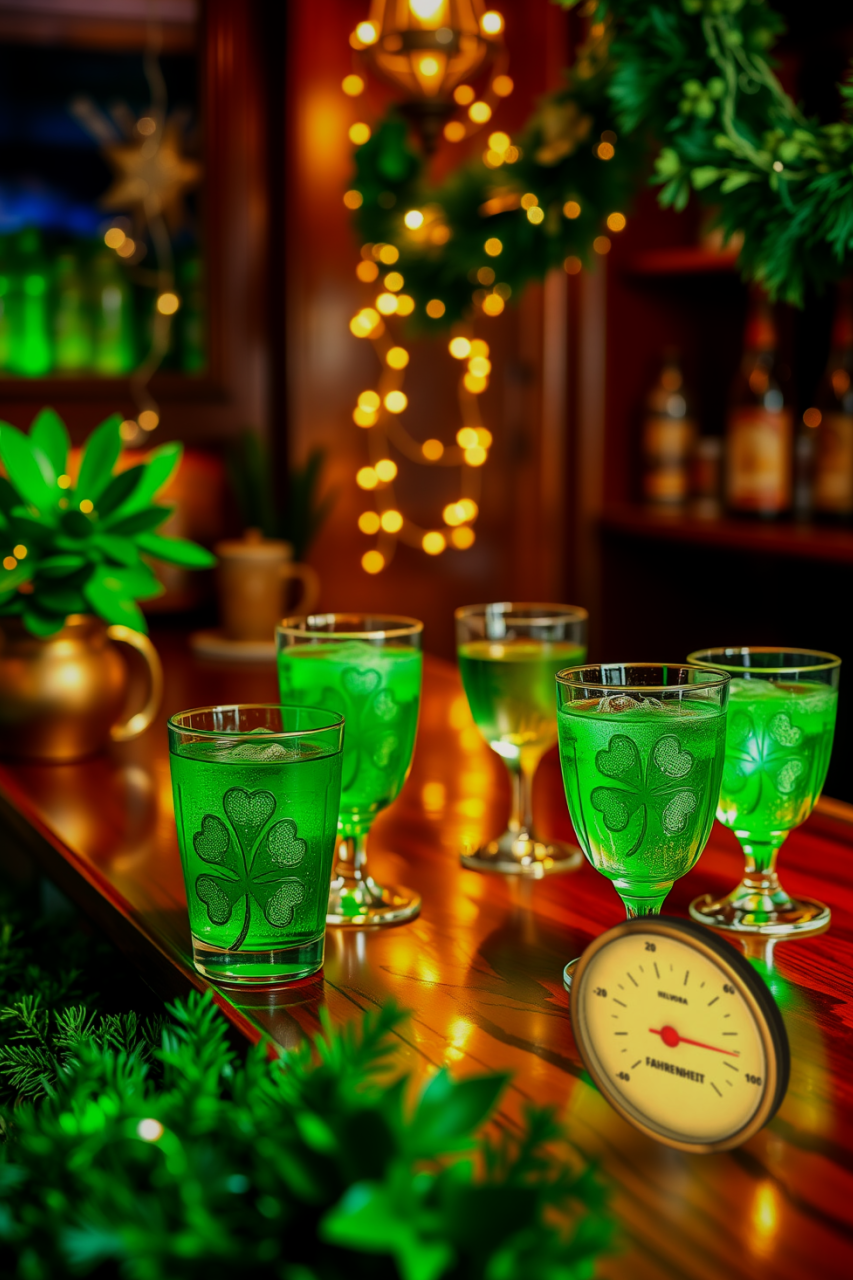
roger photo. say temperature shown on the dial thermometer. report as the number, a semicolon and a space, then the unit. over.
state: 90; °F
